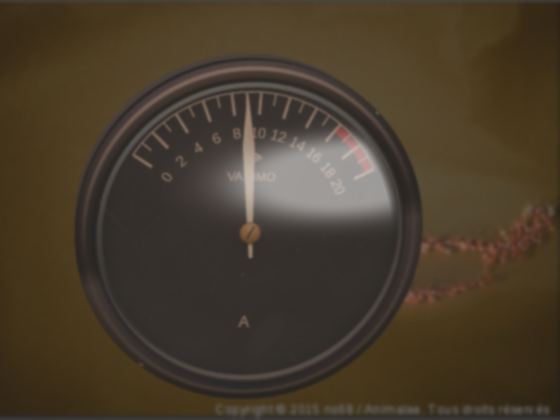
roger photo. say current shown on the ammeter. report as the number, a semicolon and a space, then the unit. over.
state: 9; A
